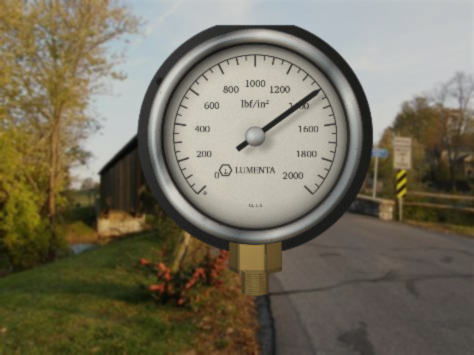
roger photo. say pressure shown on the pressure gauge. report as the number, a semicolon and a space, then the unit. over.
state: 1400; psi
